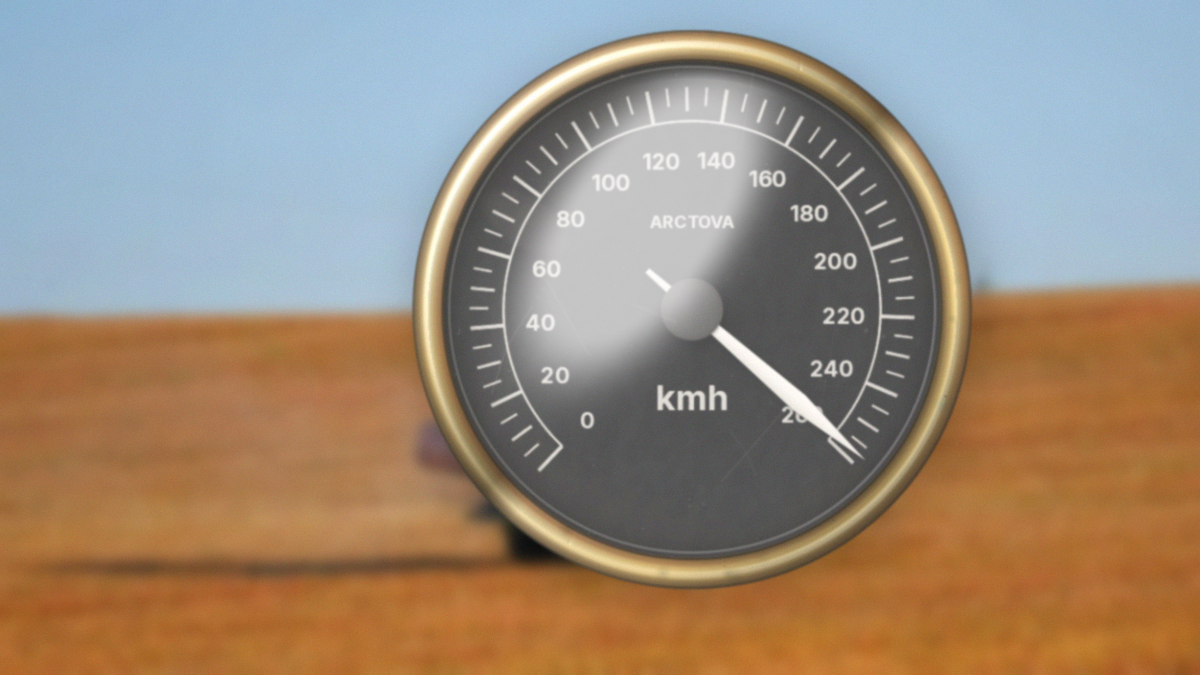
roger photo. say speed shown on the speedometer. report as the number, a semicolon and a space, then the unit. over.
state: 257.5; km/h
